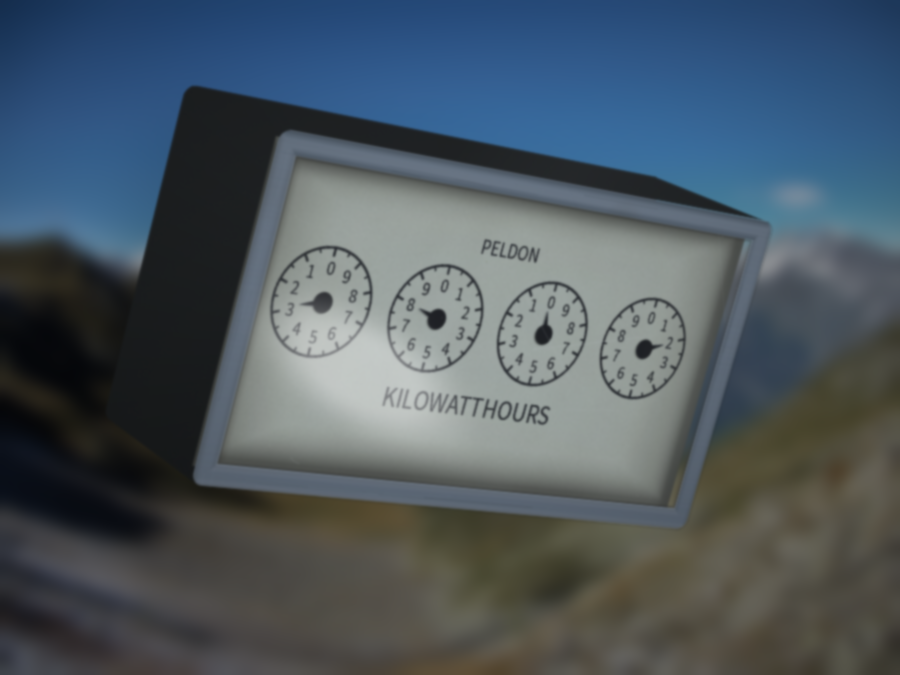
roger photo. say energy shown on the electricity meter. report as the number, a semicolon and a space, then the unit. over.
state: 2802; kWh
